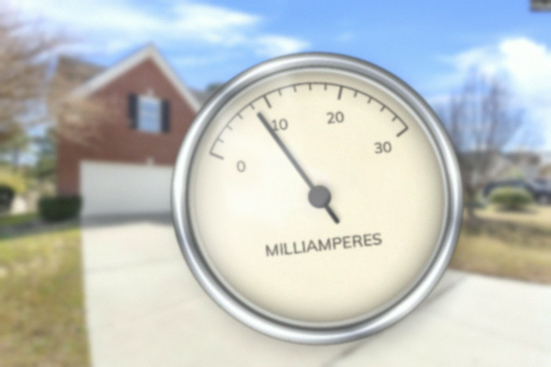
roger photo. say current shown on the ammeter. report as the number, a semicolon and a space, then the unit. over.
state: 8; mA
